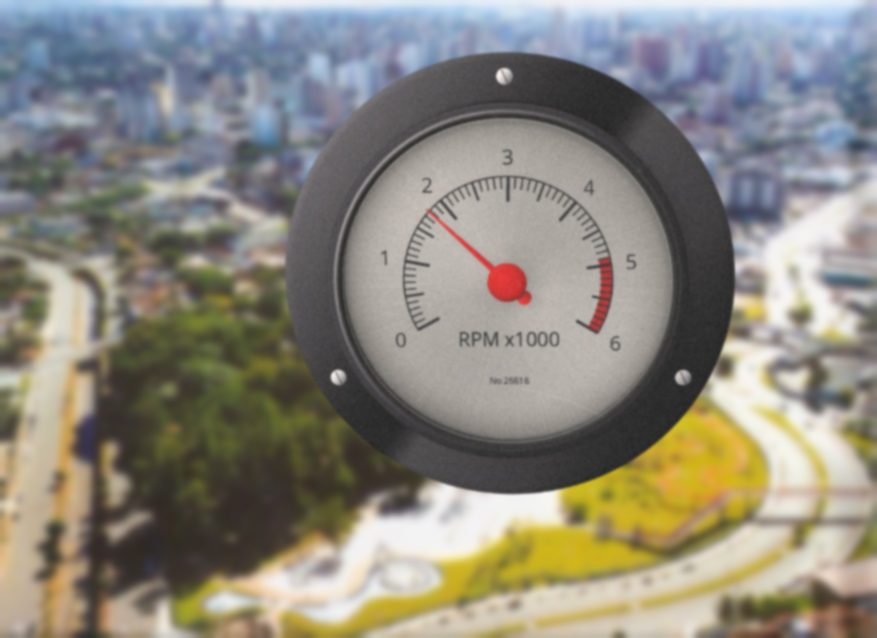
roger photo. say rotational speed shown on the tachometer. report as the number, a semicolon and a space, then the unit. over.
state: 1800; rpm
